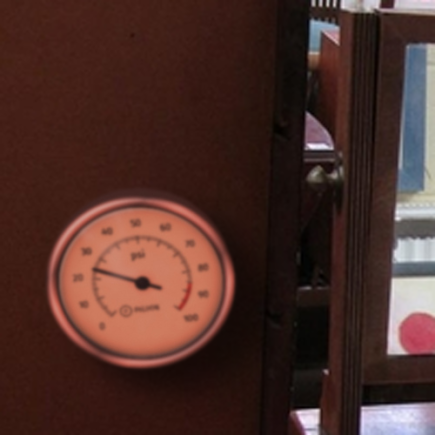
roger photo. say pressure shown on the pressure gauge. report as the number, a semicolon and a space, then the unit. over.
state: 25; psi
